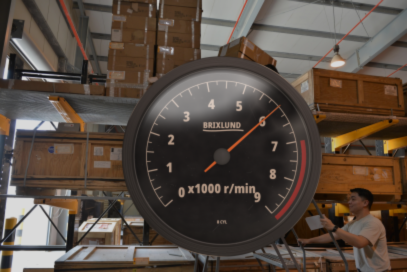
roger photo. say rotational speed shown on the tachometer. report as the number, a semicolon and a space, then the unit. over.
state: 6000; rpm
